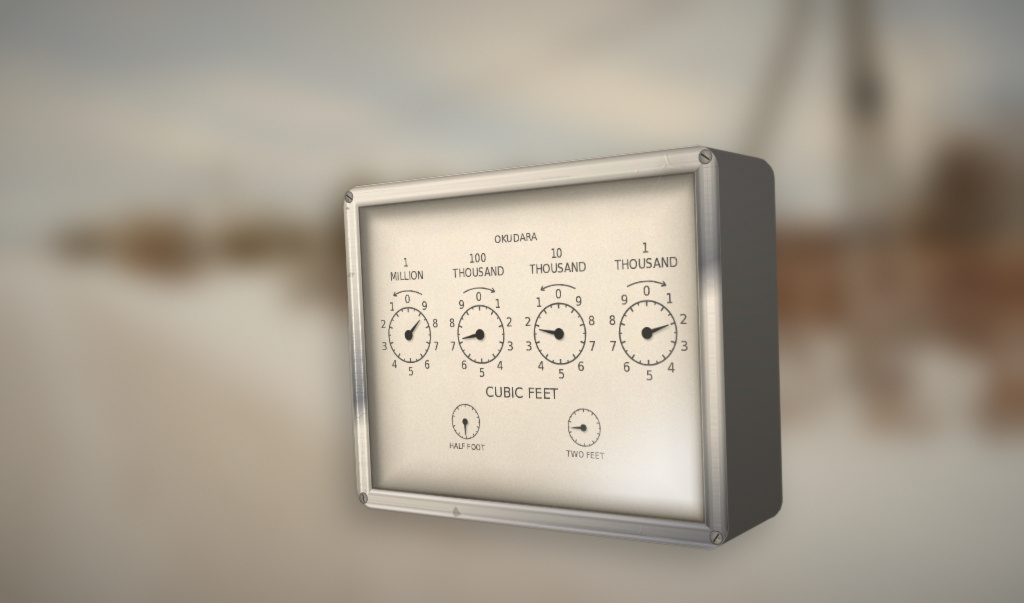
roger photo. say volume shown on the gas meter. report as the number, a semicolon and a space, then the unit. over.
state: 872200; ft³
